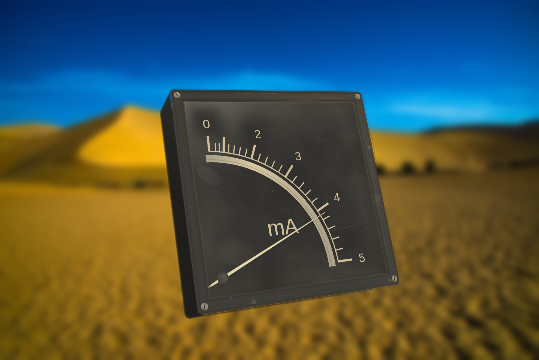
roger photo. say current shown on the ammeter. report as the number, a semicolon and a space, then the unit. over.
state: 4.1; mA
